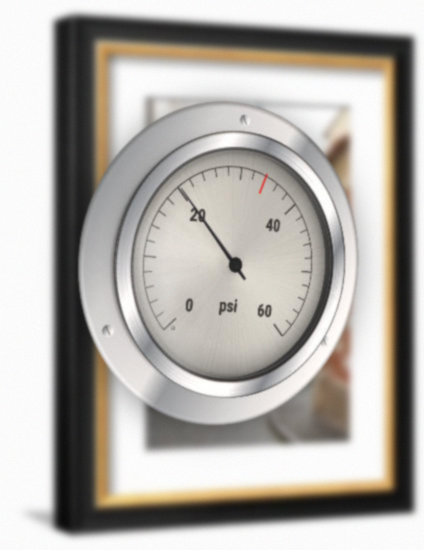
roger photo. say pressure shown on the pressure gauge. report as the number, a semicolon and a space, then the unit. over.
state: 20; psi
